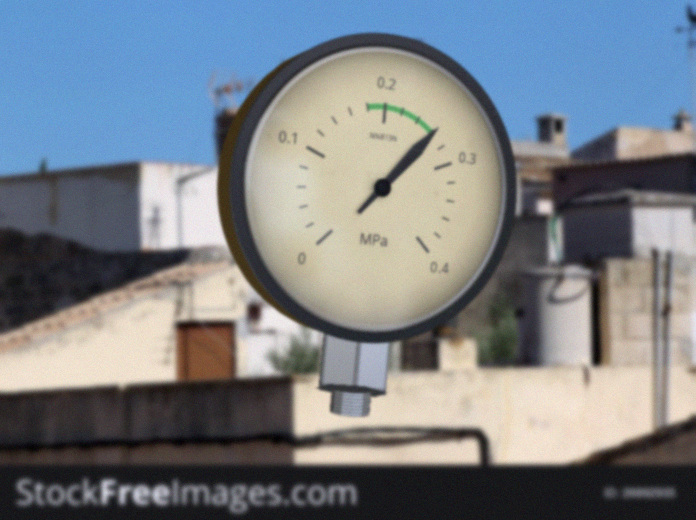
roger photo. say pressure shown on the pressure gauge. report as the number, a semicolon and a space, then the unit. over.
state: 0.26; MPa
